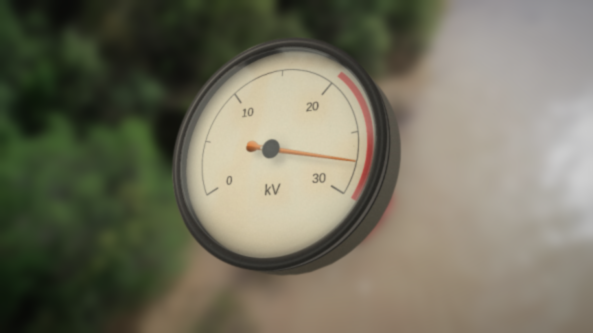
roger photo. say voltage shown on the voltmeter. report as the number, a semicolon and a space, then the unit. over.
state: 27.5; kV
